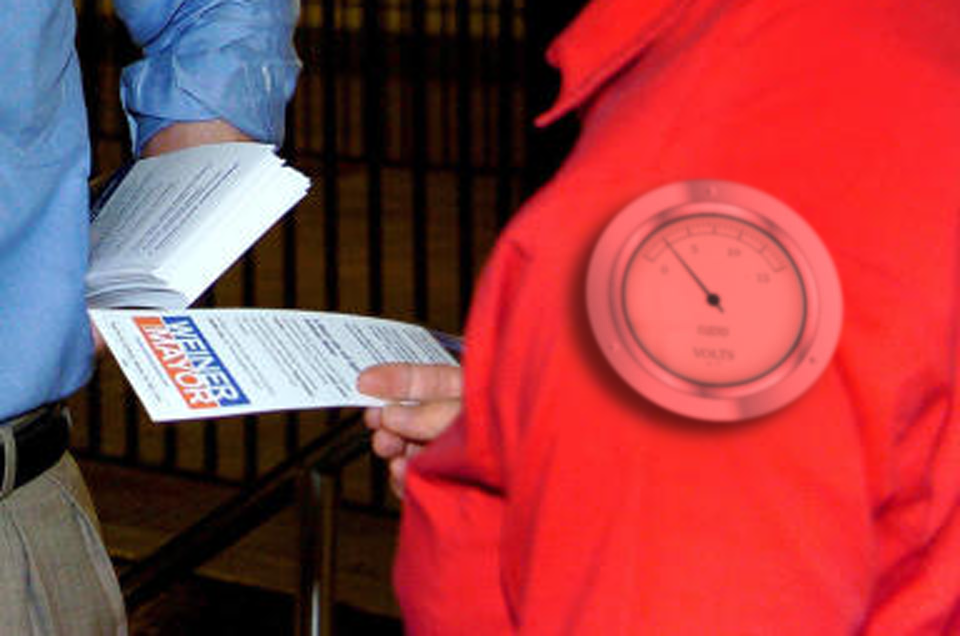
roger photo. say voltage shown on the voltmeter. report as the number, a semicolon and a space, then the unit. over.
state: 2.5; V
